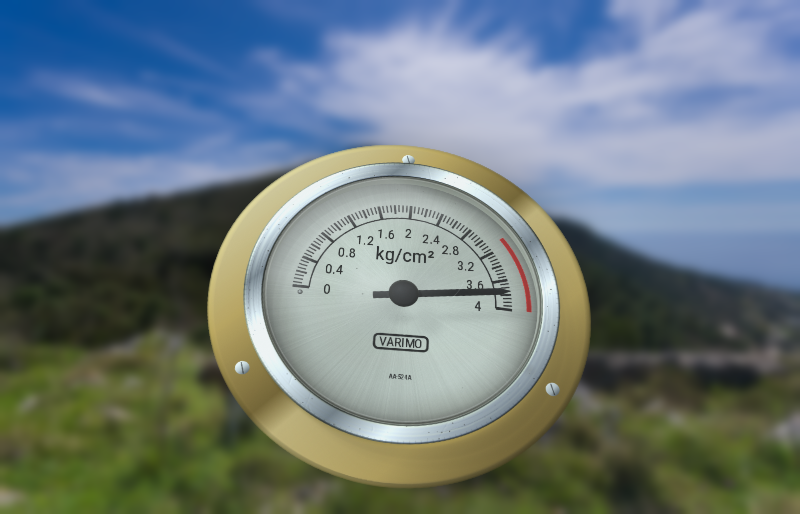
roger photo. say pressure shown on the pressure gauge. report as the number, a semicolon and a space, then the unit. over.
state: 3.8; kg/cm²
